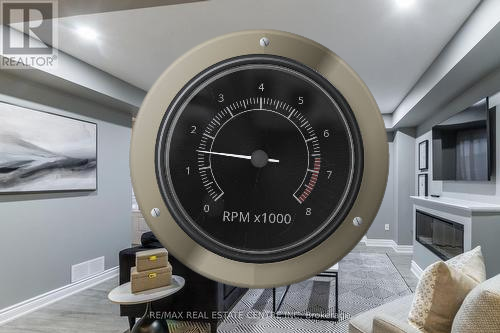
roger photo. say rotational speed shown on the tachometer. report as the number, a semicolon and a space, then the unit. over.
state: 1500; rpm
